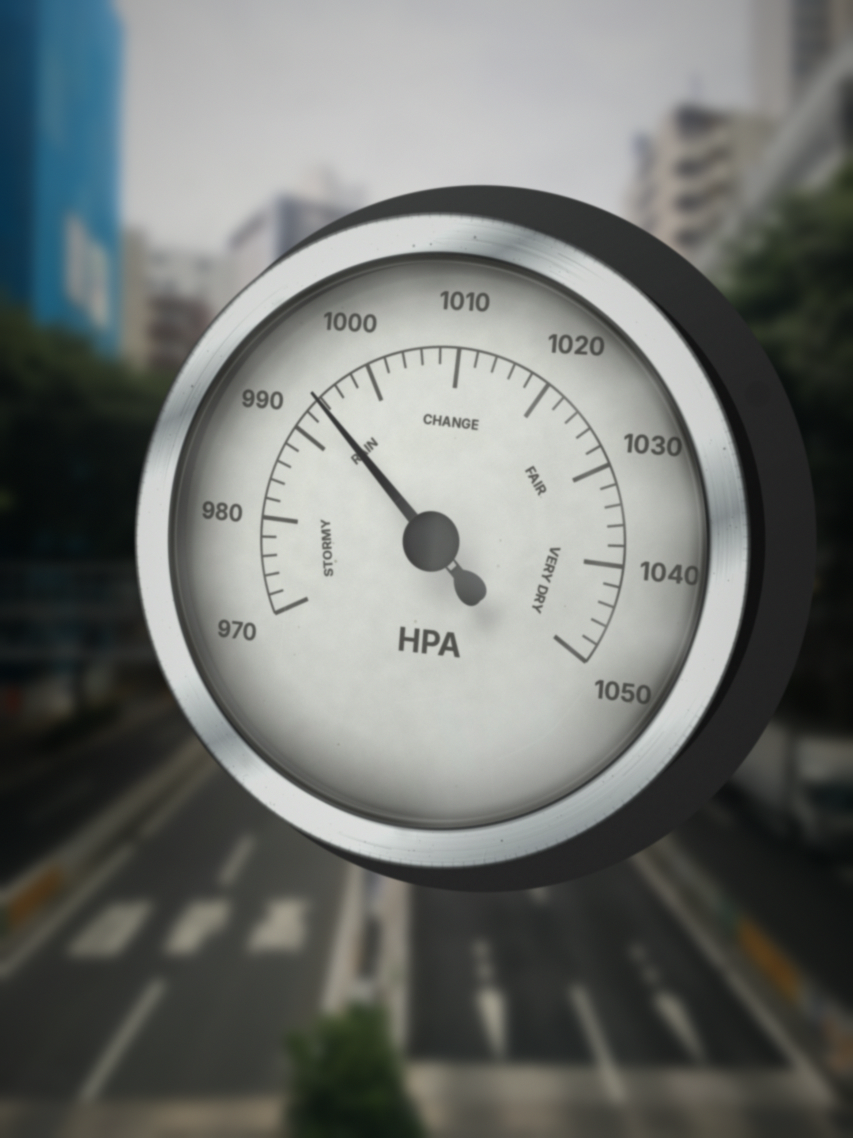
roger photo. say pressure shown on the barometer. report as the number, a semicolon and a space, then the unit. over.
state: 994; hPa
